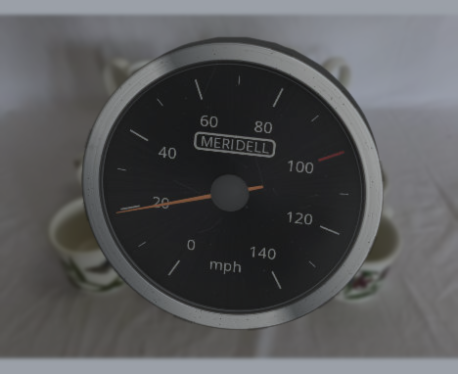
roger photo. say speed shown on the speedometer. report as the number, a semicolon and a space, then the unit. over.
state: 20; mph
